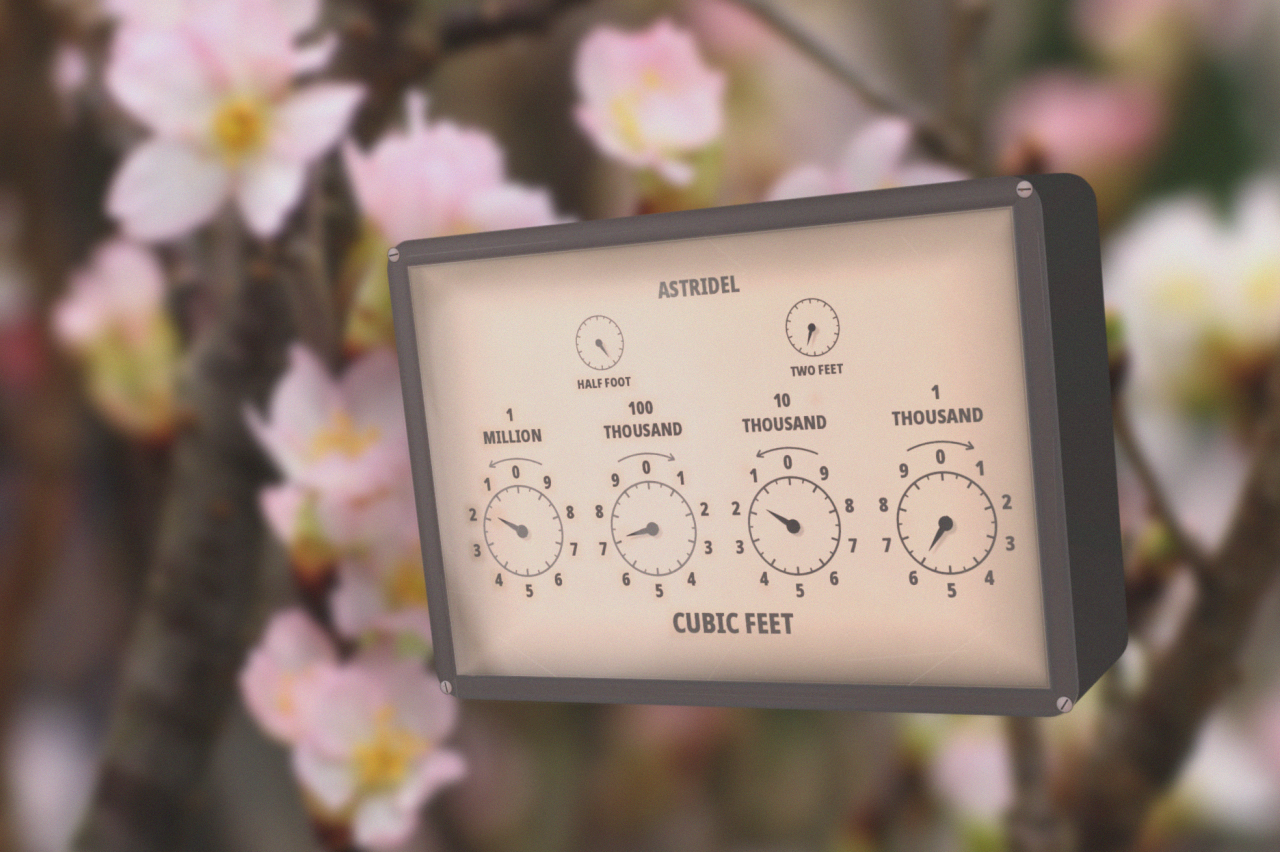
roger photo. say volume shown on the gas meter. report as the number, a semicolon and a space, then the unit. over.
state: 171600; ft³
